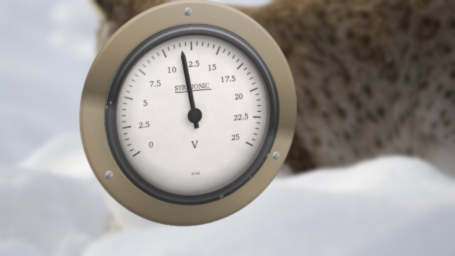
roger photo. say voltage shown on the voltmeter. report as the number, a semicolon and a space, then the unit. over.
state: 11.5; V
